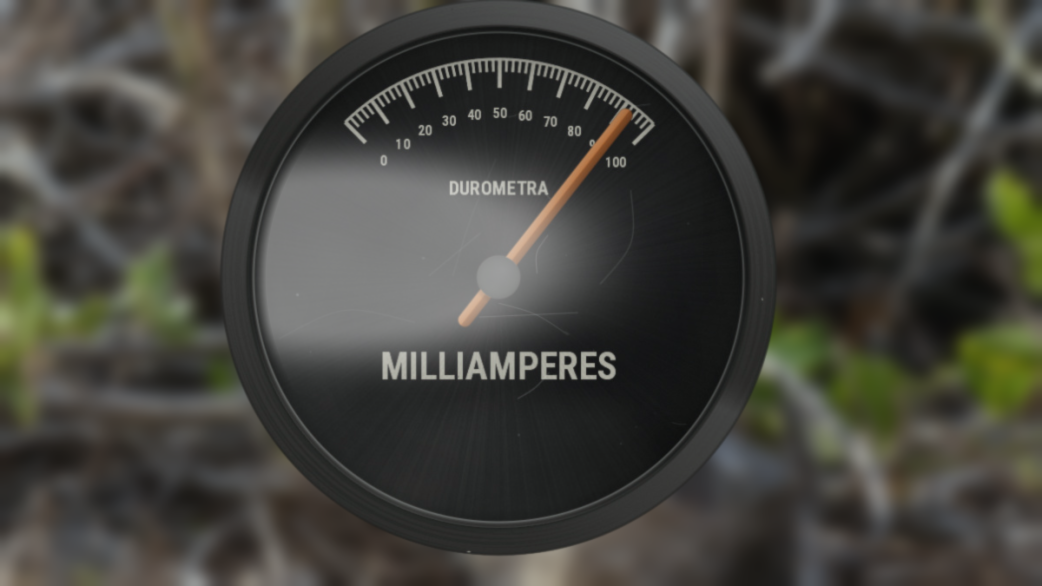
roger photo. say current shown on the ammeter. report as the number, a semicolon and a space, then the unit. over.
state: 92; mA
